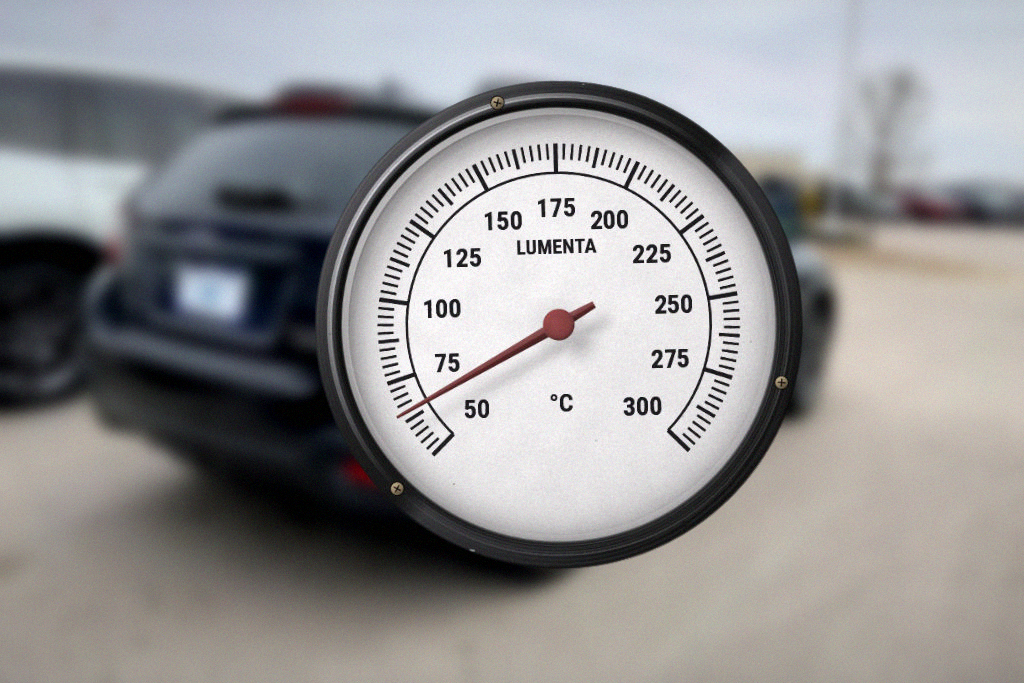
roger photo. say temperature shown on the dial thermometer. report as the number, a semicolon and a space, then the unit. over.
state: 65; °C
